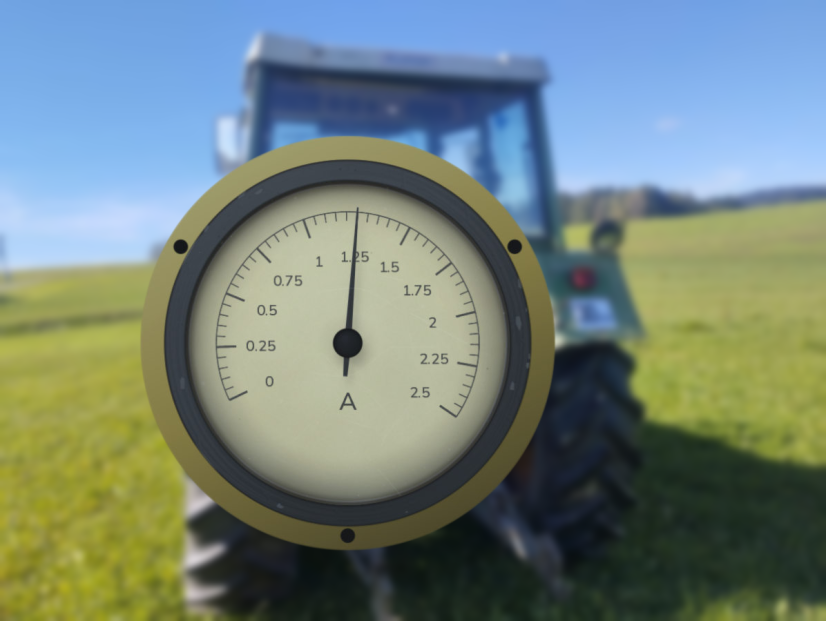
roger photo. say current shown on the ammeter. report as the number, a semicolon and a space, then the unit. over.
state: 1.25; A
